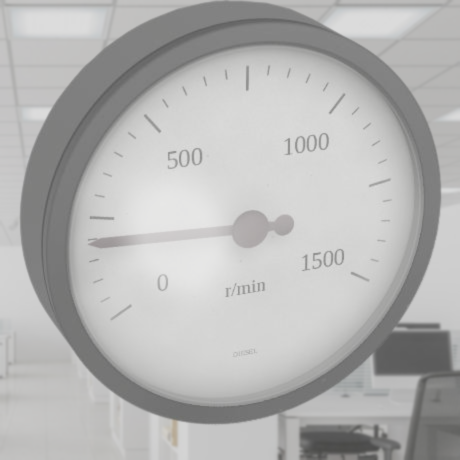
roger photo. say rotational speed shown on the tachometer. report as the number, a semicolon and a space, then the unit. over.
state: 200; rpm
